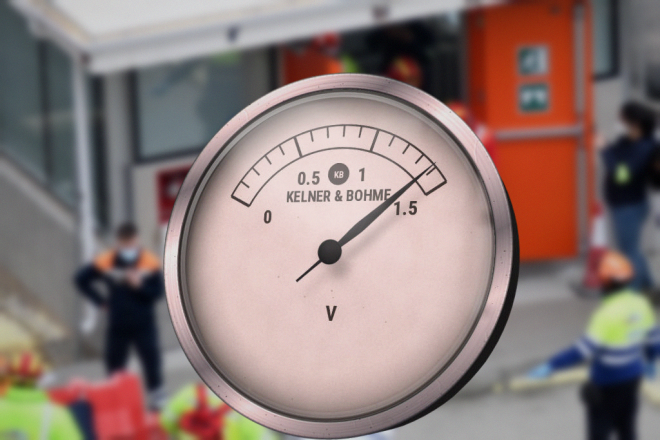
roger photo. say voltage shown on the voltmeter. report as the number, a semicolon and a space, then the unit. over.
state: 1.4; V
